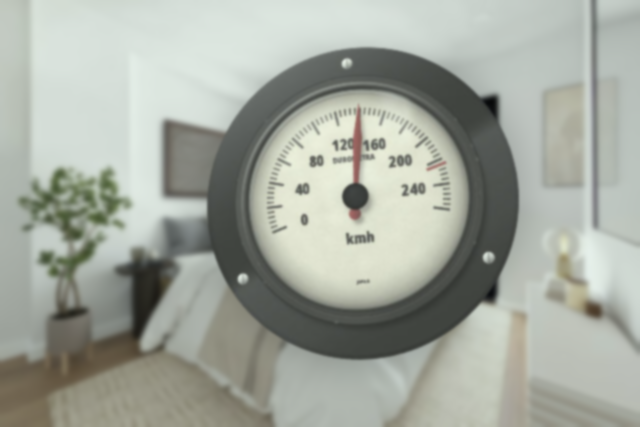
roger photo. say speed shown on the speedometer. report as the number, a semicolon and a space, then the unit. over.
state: 140; km/h
